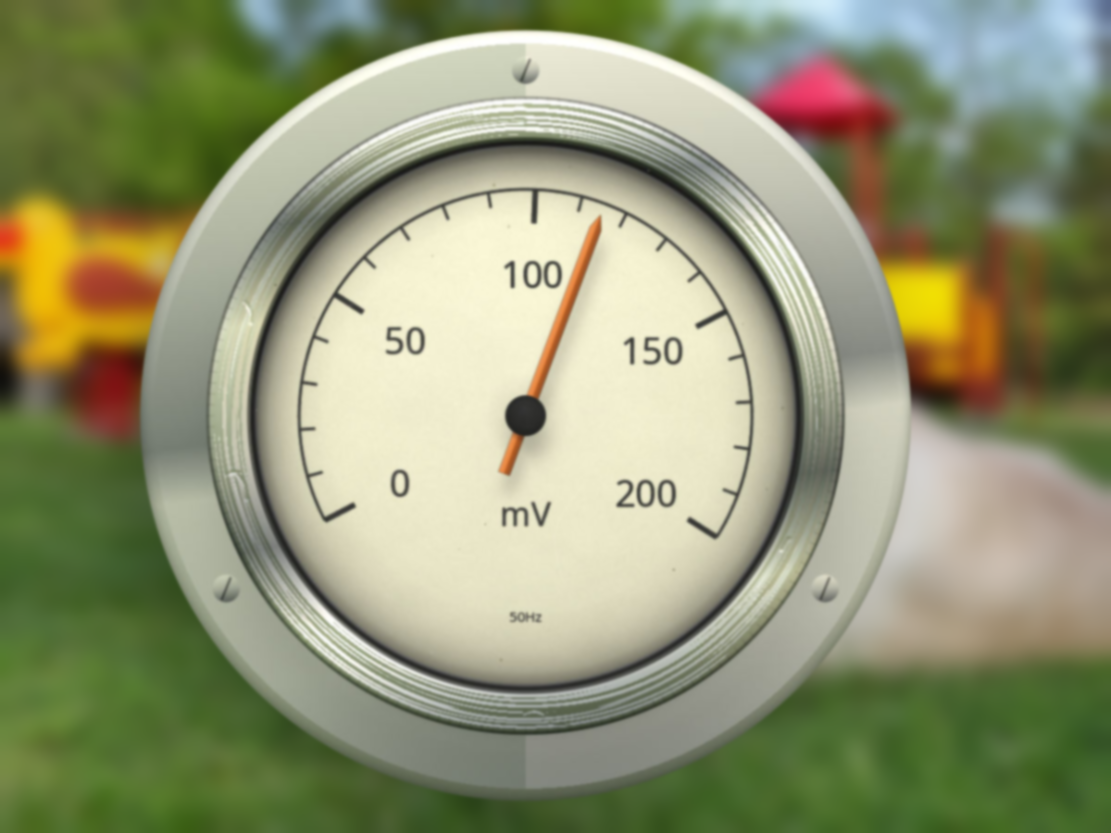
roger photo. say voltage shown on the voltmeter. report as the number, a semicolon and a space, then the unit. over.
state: 115; mV
